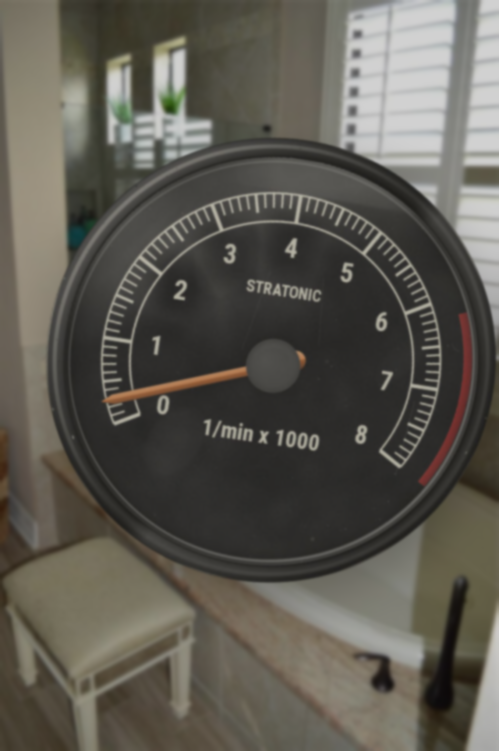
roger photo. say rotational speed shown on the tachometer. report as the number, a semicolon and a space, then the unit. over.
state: 300; rpm
